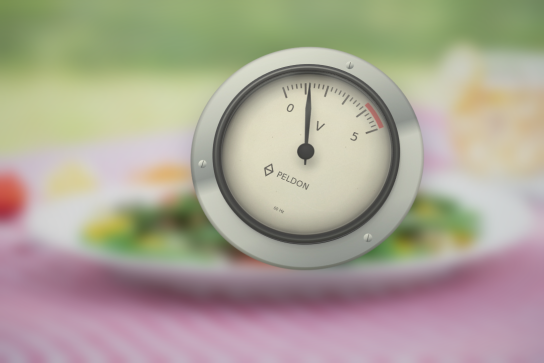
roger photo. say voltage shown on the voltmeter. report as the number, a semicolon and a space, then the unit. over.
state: 1.2; V
